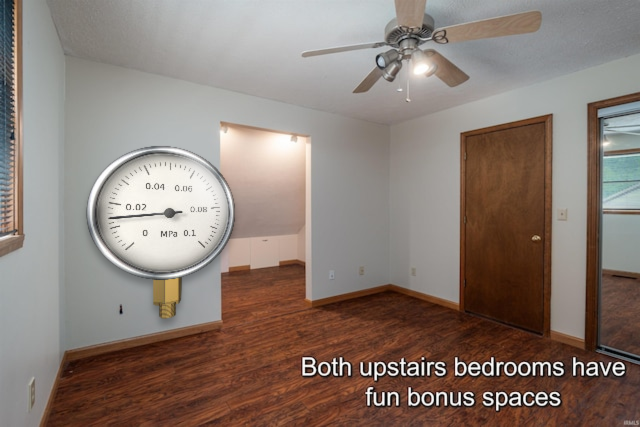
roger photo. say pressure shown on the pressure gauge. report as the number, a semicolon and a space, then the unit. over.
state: 0.014; MPa
